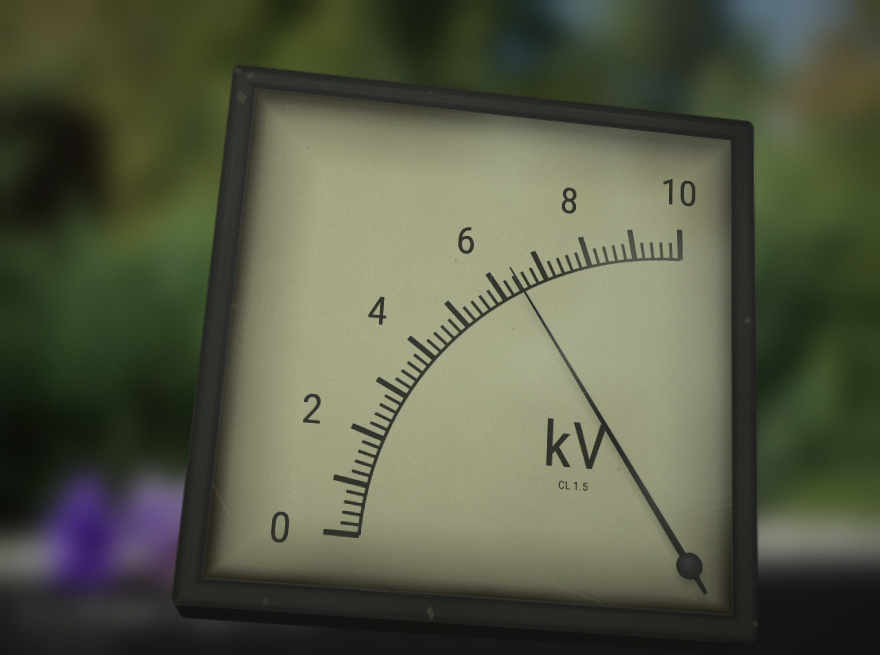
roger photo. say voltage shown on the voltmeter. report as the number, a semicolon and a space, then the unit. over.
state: 6.4; kV
